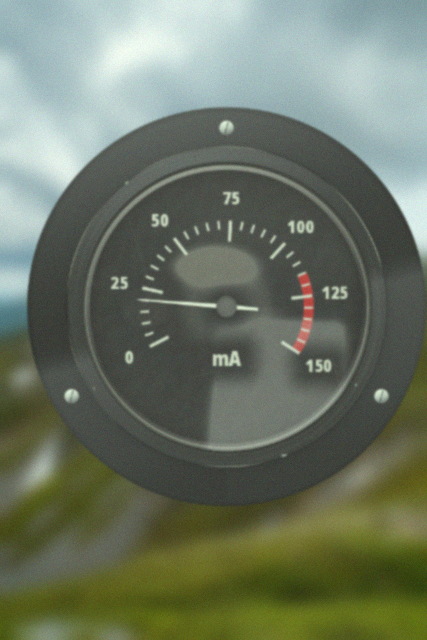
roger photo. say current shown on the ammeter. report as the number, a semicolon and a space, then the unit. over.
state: 20; mA
